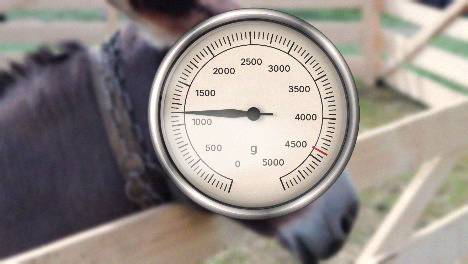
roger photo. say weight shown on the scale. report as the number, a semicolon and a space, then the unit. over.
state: 1150; g
